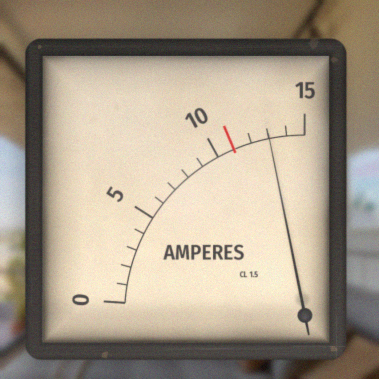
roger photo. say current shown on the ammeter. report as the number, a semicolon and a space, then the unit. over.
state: 13; A
